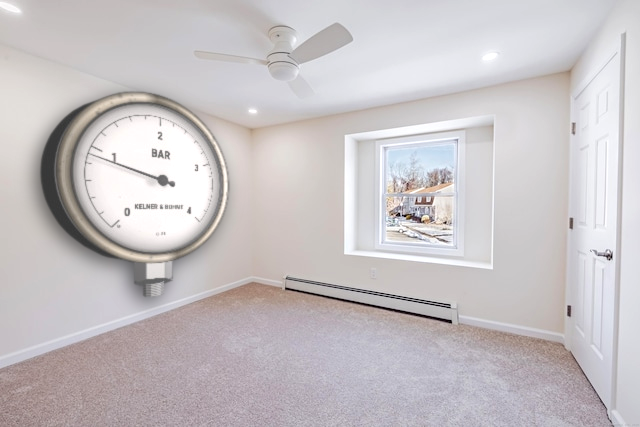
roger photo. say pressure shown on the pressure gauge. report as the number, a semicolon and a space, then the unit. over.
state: 0.9; bar
